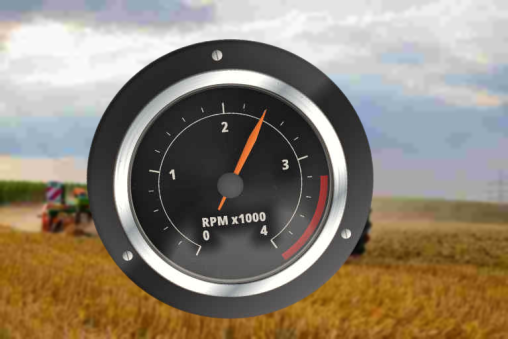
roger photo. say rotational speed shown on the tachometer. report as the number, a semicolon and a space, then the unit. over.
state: 2400; rpm
